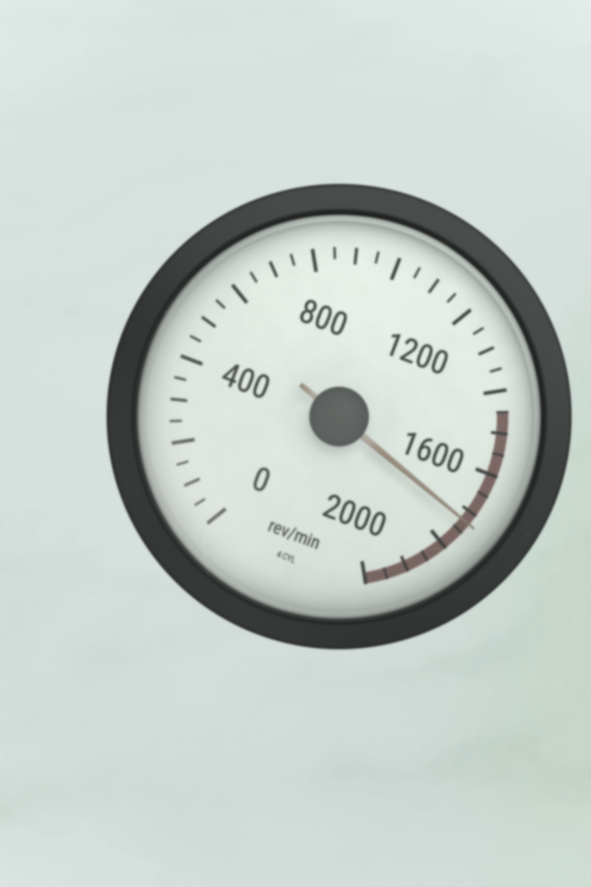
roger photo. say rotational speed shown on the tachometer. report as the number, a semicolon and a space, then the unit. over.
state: 1725; rpm
